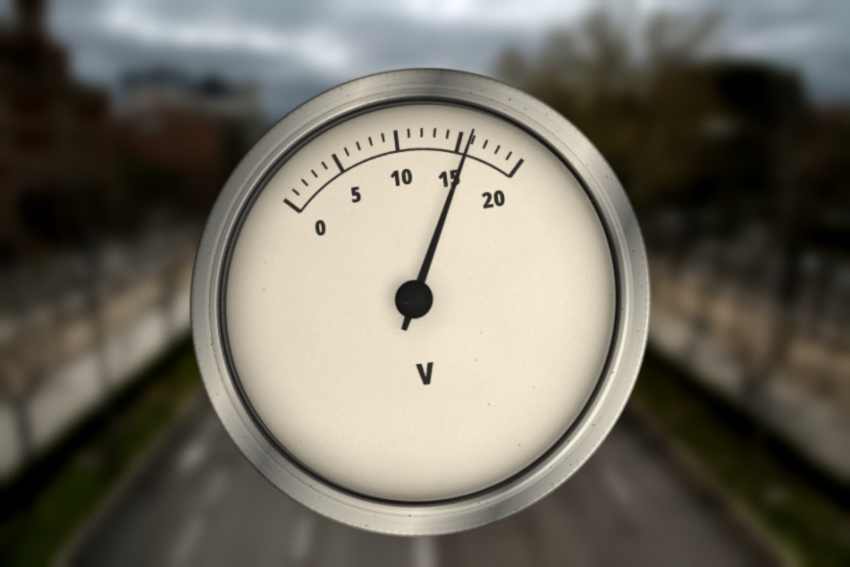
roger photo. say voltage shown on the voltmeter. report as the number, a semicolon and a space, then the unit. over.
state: 16; V
